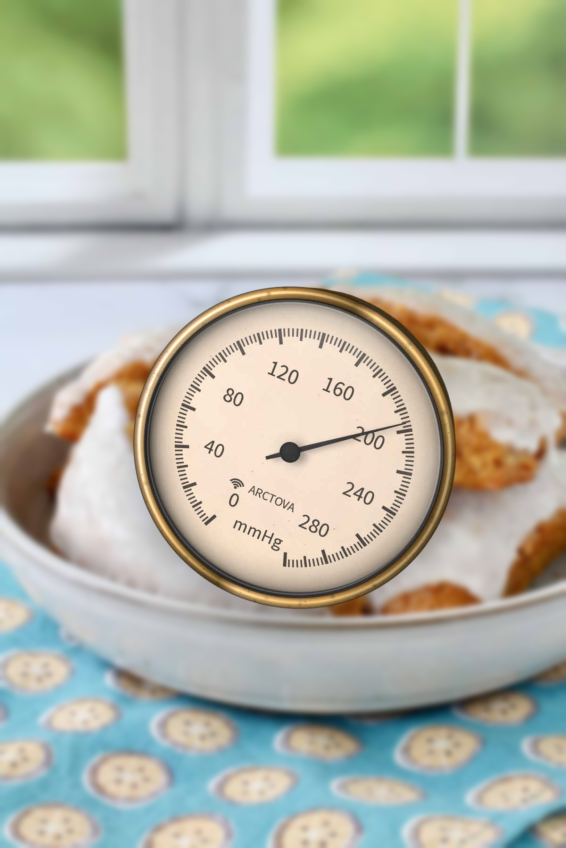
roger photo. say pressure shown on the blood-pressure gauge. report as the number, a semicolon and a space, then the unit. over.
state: 196; mmHg
